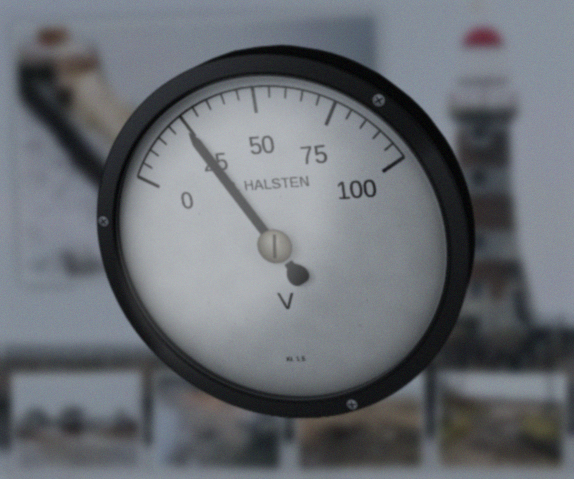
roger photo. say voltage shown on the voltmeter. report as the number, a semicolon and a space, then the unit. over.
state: 25; V
